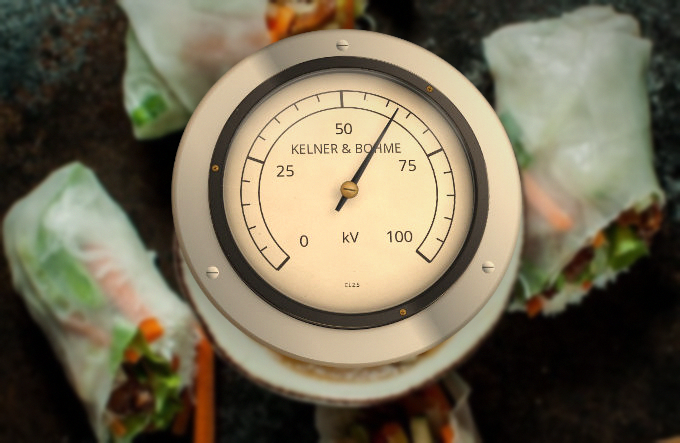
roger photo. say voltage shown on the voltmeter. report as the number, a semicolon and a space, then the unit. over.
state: 62.5; kV
